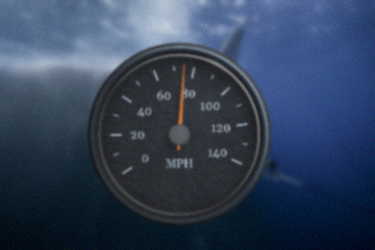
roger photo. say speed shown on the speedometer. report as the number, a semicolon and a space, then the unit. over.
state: 75; mph
